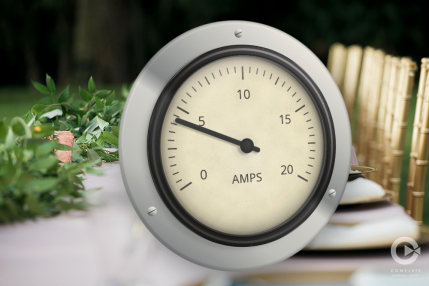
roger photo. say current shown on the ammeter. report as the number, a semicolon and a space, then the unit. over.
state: 4.25; A
